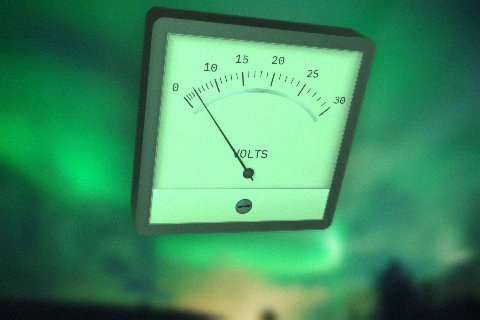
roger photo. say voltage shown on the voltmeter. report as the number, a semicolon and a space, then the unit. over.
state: 5; V
